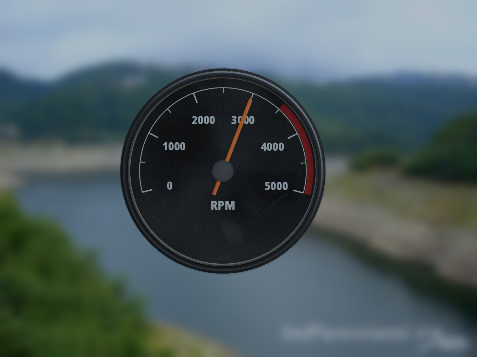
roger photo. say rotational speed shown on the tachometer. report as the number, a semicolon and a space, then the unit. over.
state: 3000; rpm
